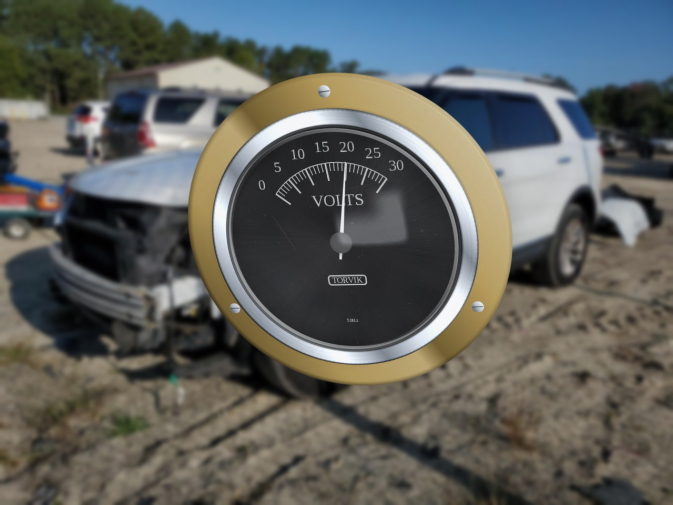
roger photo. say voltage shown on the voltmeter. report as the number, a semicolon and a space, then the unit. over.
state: 20; V
